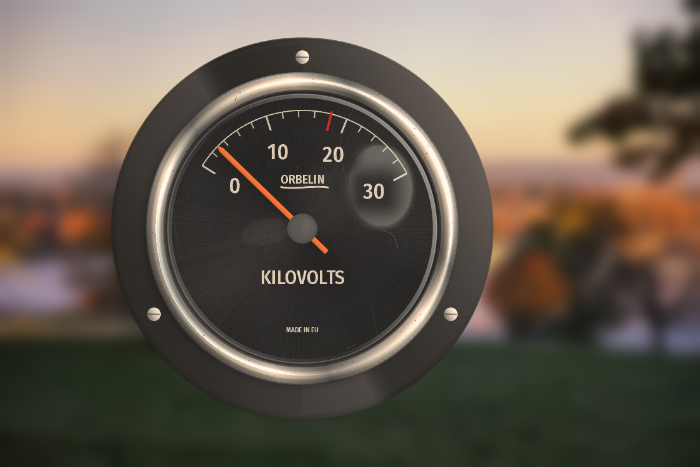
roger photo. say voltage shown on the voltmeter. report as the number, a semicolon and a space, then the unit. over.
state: 3; kV
